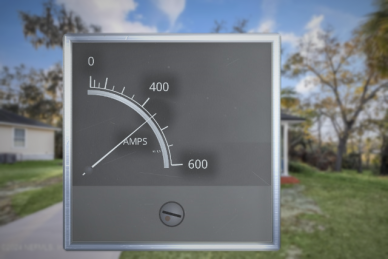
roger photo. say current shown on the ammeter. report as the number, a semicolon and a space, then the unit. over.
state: 450; A
